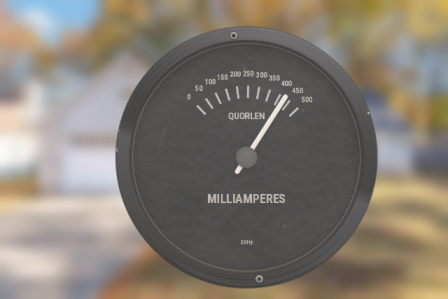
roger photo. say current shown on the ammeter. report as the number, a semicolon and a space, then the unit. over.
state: 425; mA
